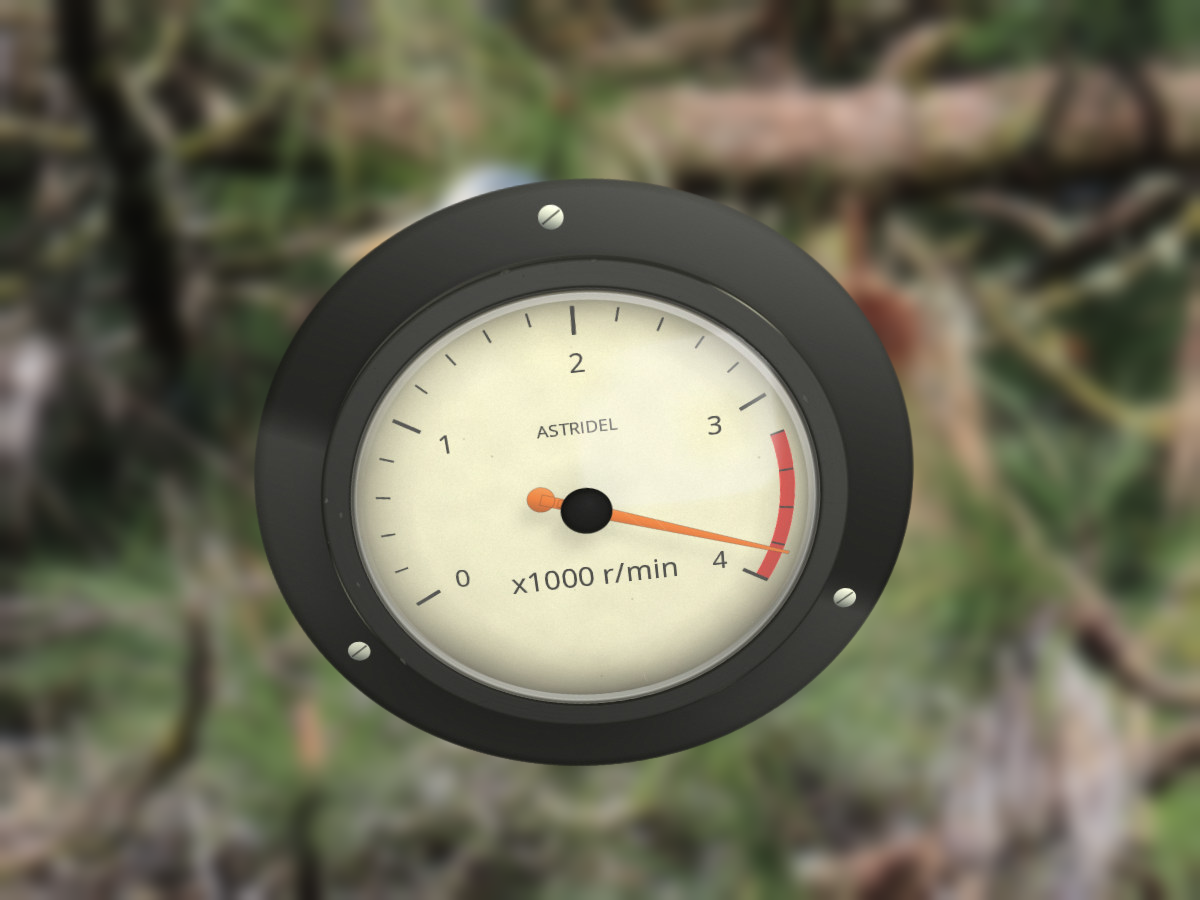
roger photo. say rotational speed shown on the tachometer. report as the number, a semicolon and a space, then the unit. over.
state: 3800; rpm
